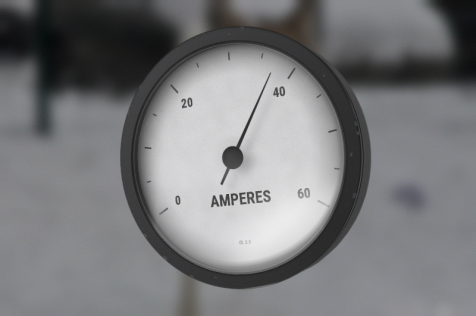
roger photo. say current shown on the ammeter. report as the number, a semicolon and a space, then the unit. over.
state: 37.5; A
